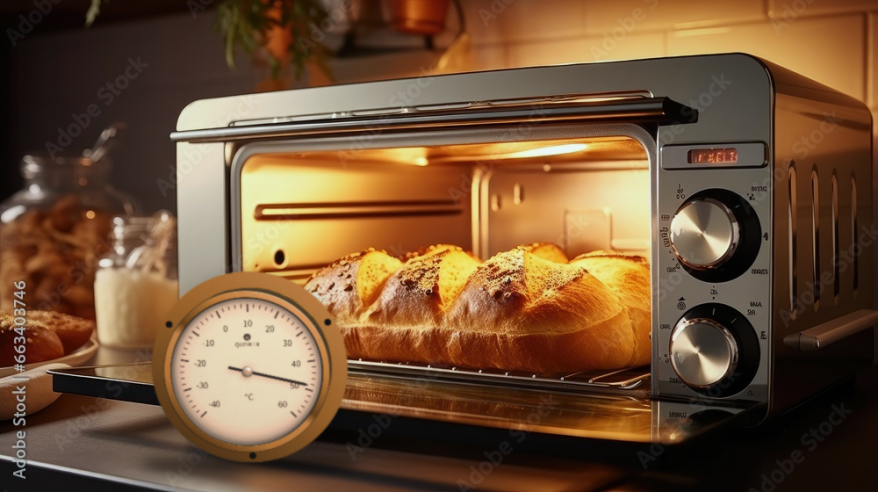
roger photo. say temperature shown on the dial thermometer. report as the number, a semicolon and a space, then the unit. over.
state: 48; °C
